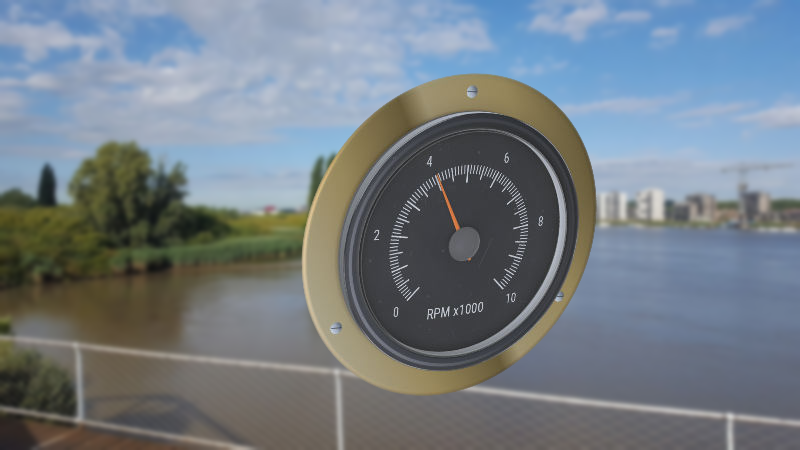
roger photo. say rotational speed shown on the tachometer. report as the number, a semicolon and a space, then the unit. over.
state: 4000; rpm
